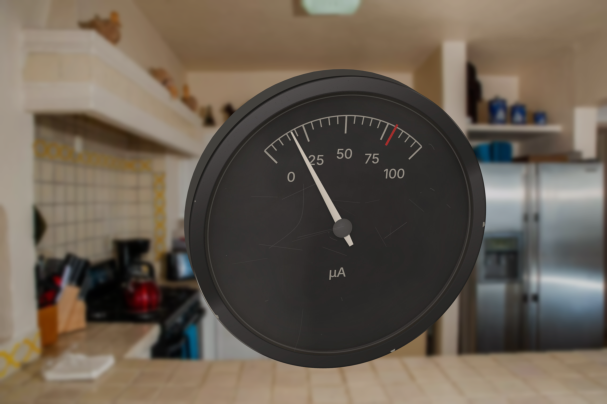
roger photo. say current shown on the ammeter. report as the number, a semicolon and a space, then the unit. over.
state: 17.5; µA
